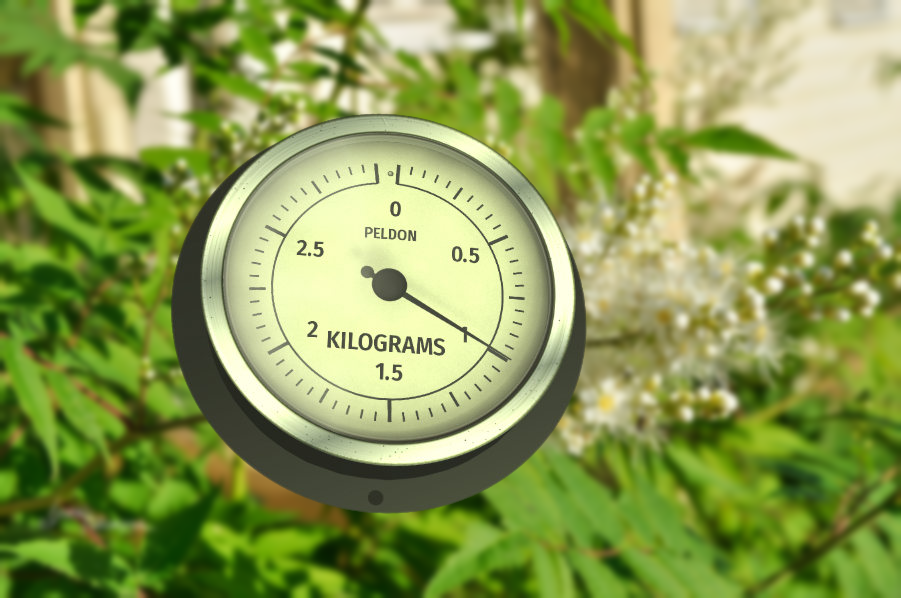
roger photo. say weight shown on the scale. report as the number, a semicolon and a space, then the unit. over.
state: 1; kg
